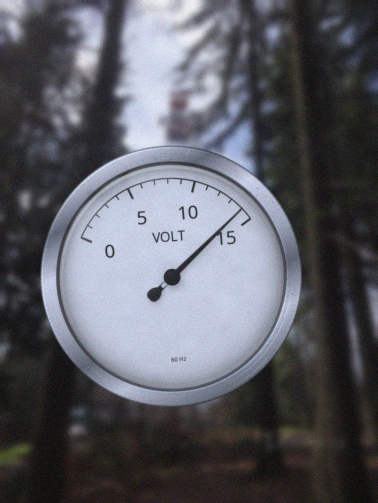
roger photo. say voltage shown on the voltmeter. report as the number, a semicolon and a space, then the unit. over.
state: 14; V
